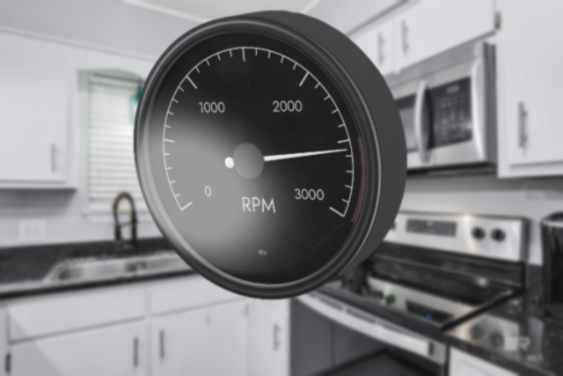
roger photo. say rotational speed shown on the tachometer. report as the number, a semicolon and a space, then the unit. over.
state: 2550; rpm
